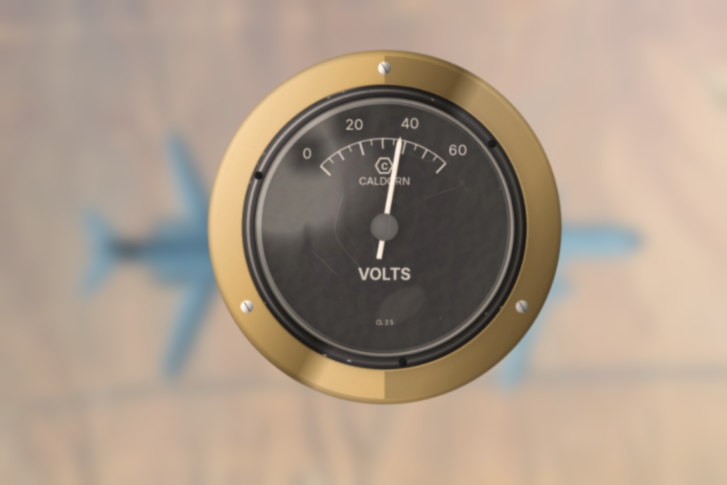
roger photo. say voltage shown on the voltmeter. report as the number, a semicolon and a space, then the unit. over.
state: 37.5; V
